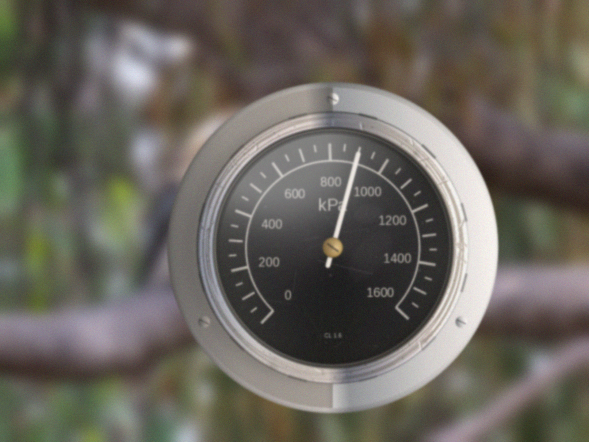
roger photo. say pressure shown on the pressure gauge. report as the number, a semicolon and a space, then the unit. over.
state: 900; kPa
